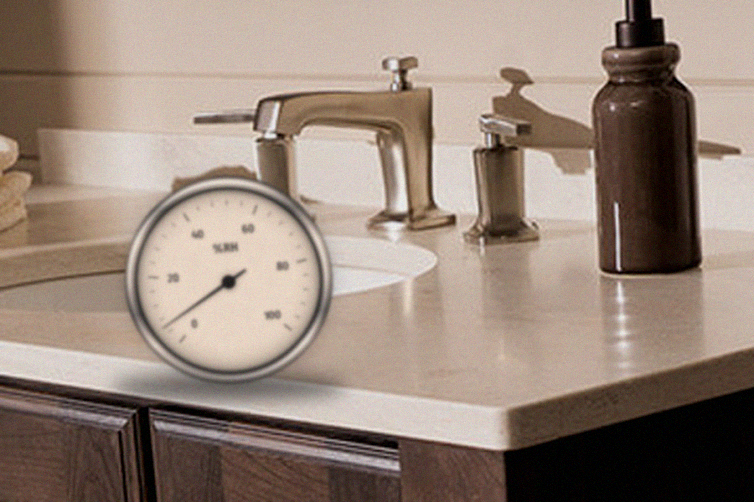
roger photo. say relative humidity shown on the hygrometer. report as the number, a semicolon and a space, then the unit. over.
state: 6; %
